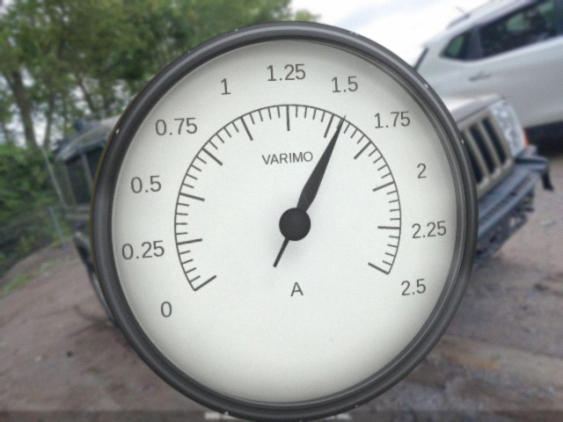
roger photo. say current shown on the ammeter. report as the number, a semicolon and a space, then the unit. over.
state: 1.55; A
